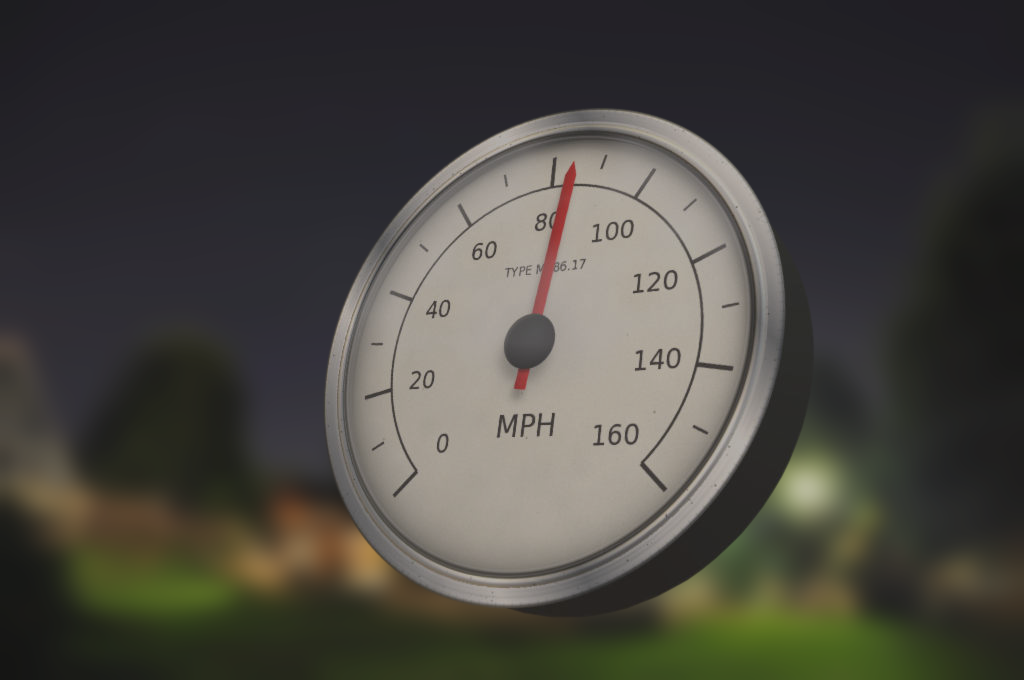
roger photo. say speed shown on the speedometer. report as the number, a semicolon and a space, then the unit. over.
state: 85; mph
